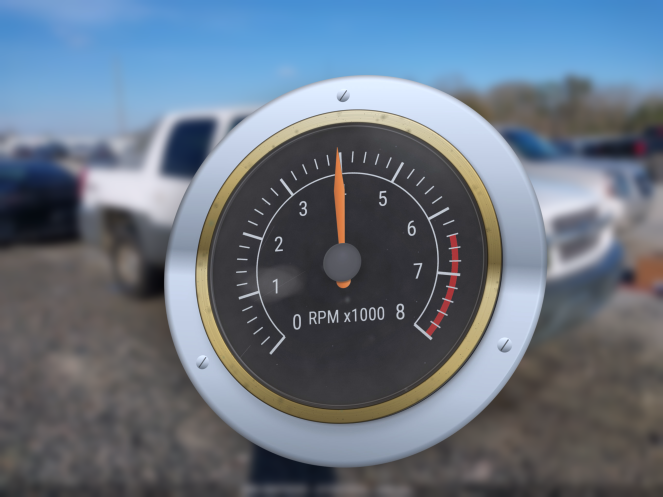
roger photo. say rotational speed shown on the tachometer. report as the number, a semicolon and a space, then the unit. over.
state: 4000; rpm
